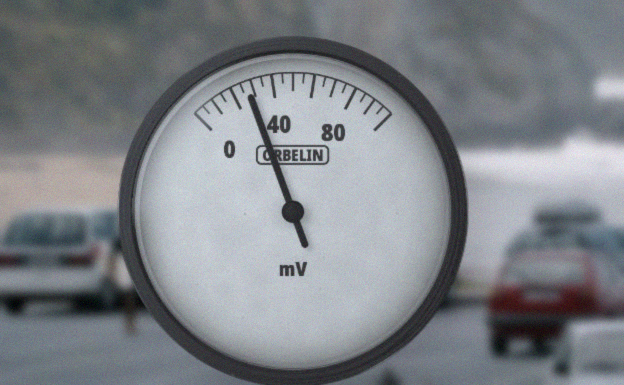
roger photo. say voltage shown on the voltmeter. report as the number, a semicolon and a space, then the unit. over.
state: 27.5; mV
